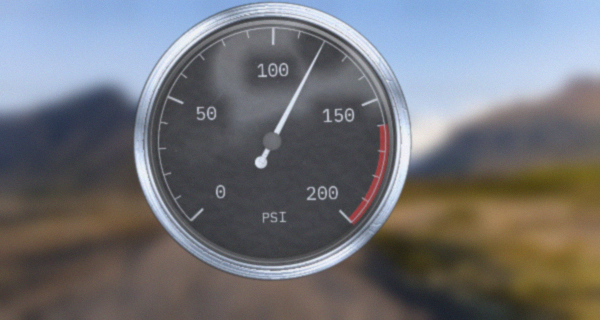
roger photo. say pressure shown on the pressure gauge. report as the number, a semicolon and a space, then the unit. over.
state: 120; psi
